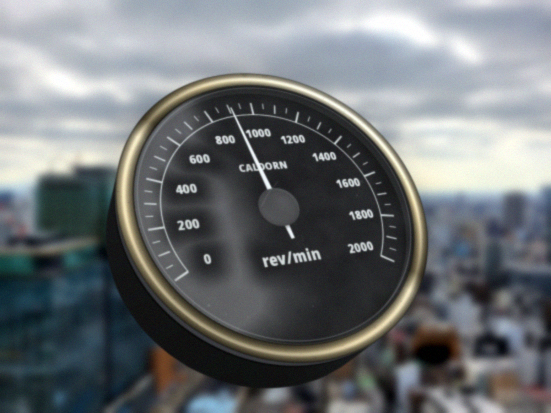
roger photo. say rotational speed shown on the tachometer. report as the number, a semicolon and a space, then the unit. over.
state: 900; rpm
